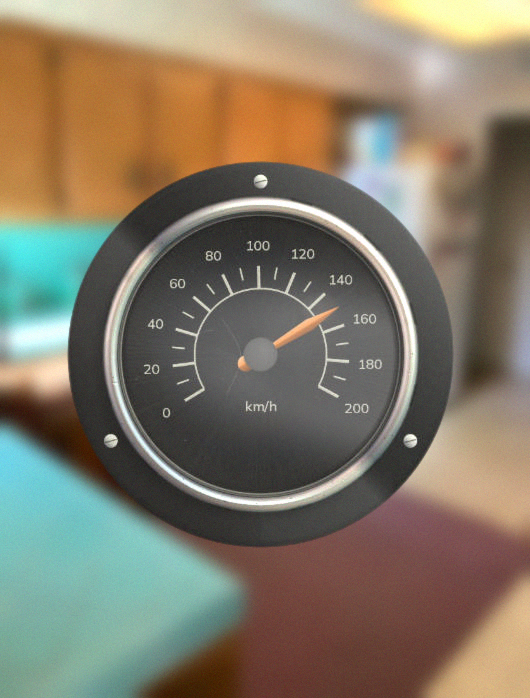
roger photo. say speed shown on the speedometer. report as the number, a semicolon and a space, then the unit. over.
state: 150; km/h
